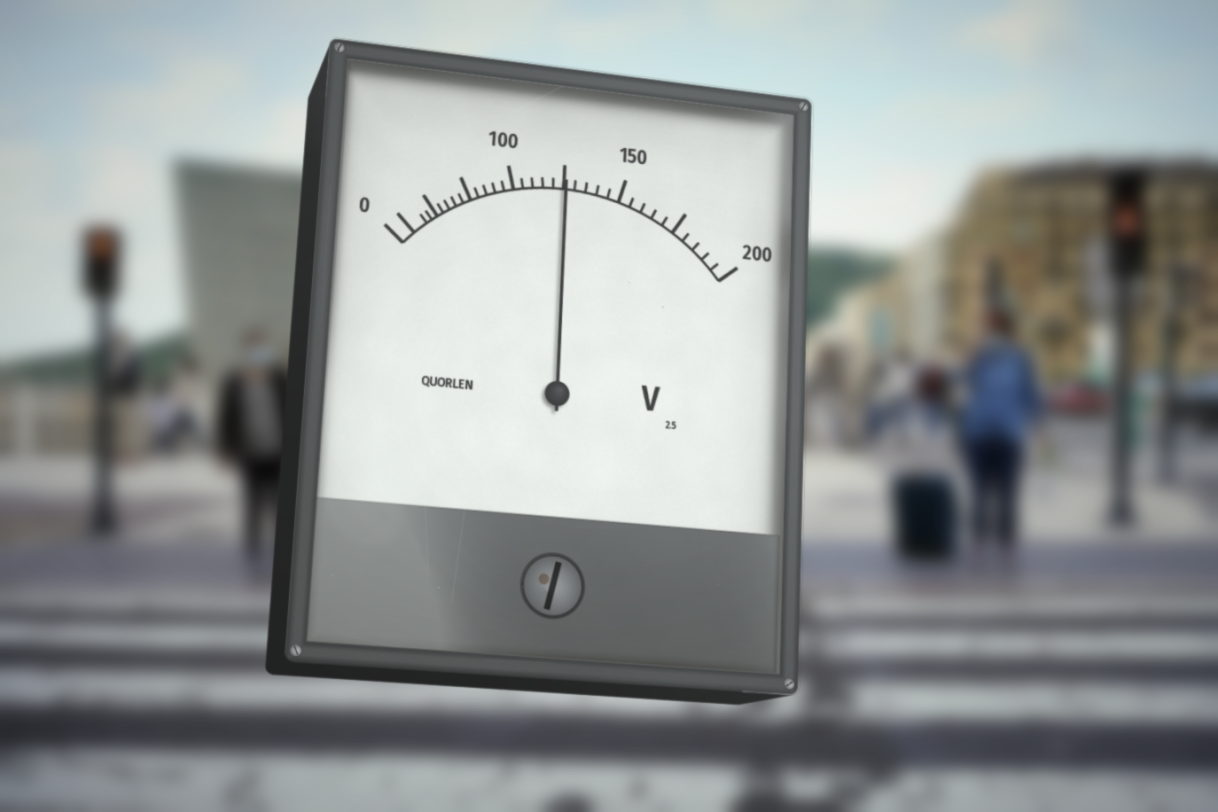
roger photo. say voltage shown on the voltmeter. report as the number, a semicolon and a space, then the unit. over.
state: 125; V
